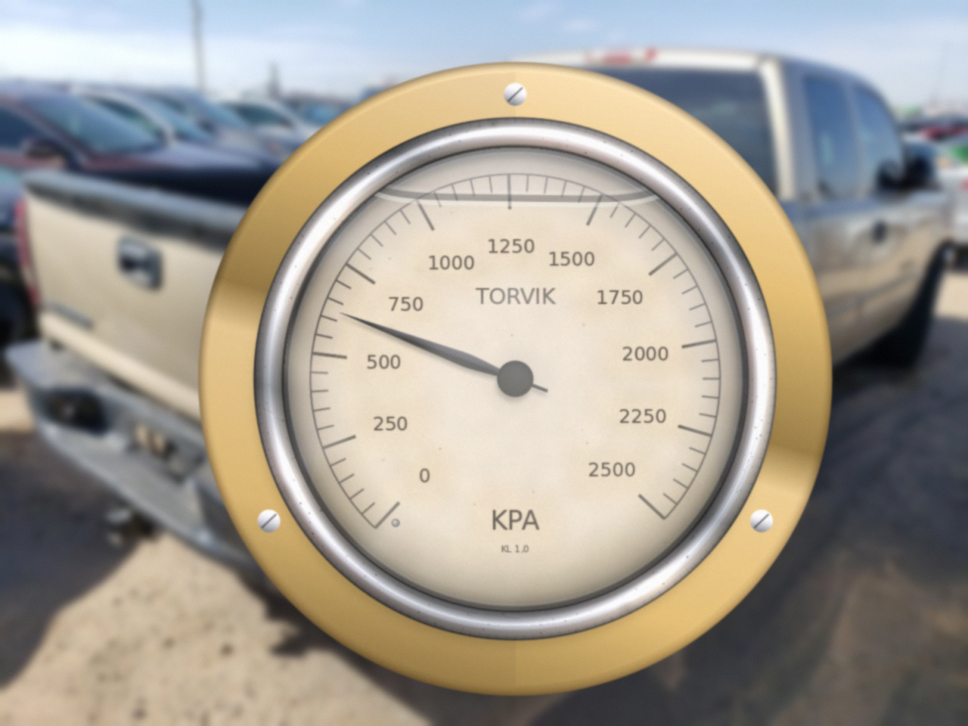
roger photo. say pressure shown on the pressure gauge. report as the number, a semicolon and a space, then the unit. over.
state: 625; kPa
